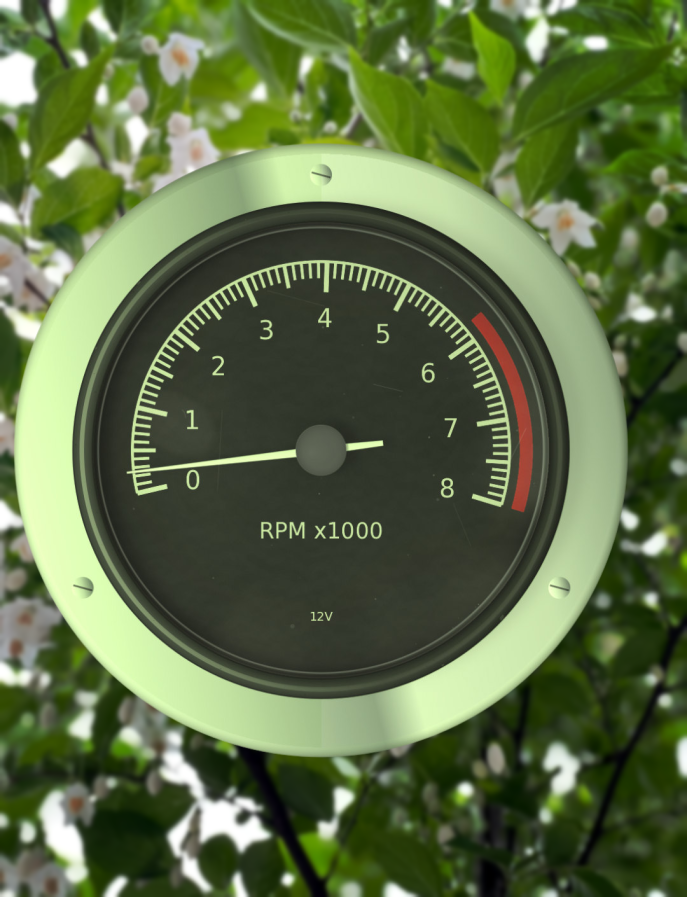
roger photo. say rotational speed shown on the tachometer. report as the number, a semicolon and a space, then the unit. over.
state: 250; rpm
